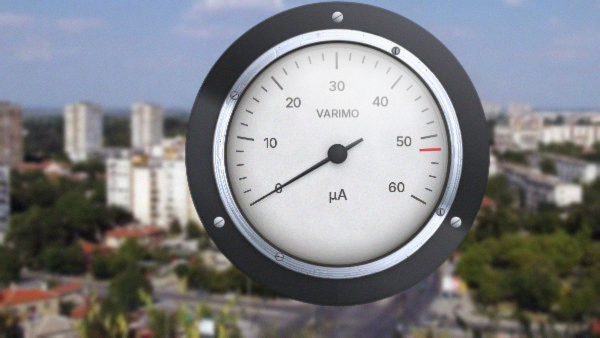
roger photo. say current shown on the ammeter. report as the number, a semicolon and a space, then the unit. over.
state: 0; µA
